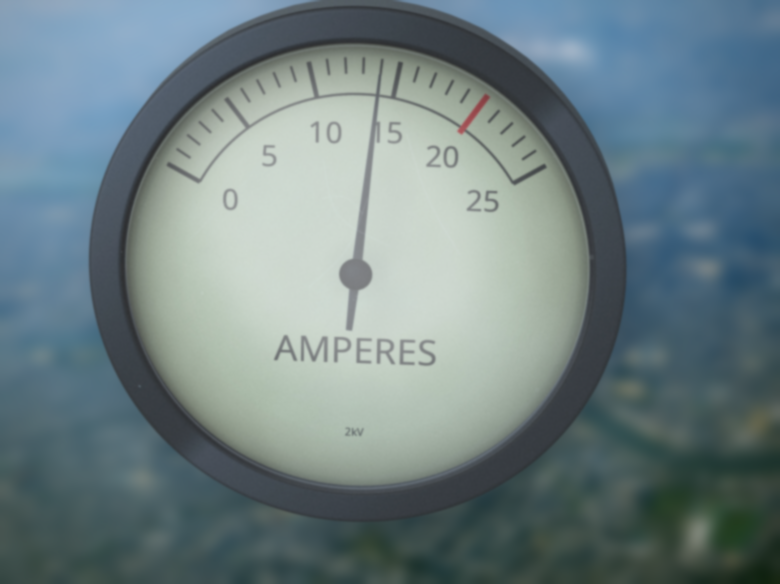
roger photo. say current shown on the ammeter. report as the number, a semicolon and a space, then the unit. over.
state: 14; A
